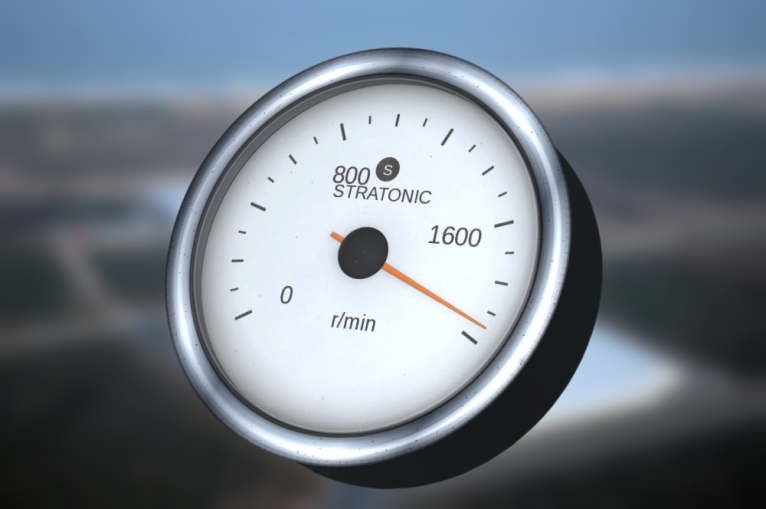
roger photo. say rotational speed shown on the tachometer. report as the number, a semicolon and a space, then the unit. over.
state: 1950; rpm
